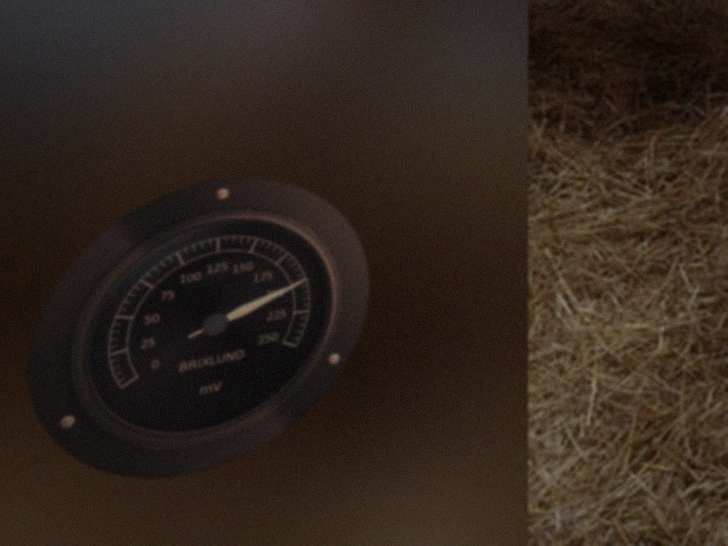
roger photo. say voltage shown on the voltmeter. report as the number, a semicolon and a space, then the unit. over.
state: 200; mV
